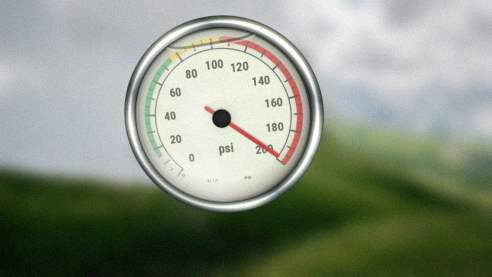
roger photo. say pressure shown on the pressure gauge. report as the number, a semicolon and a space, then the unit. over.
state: 197.5; psi
